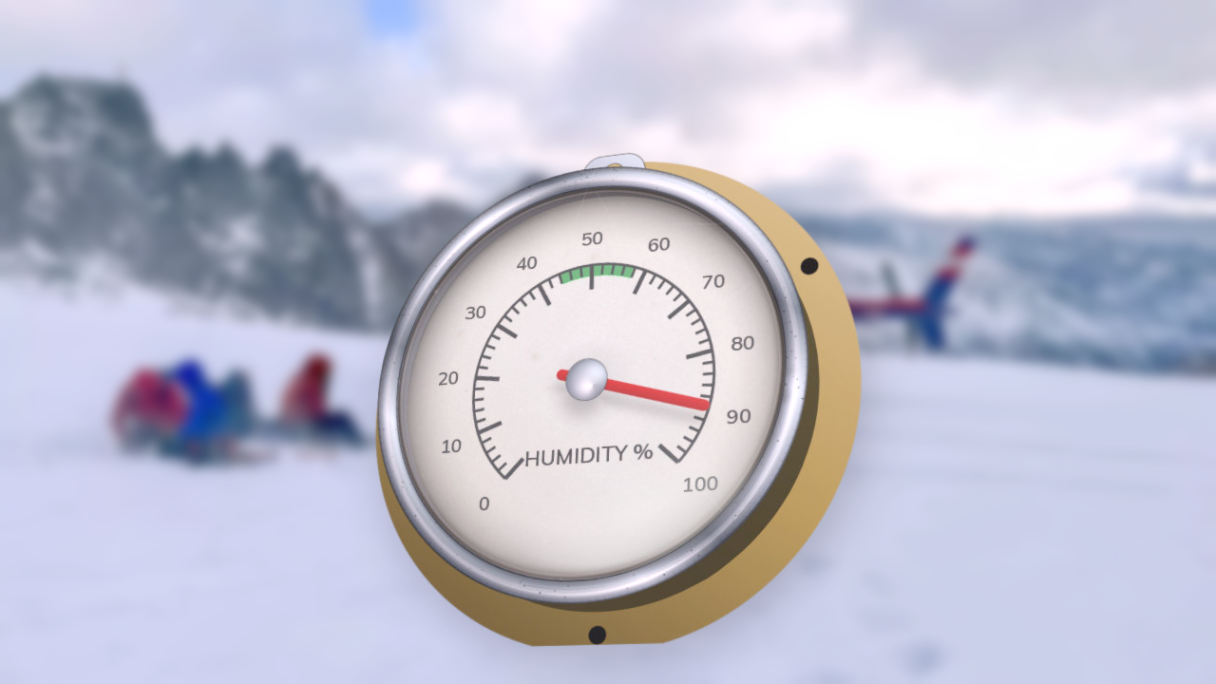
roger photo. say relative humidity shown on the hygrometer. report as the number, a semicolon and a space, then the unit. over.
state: 90; %
